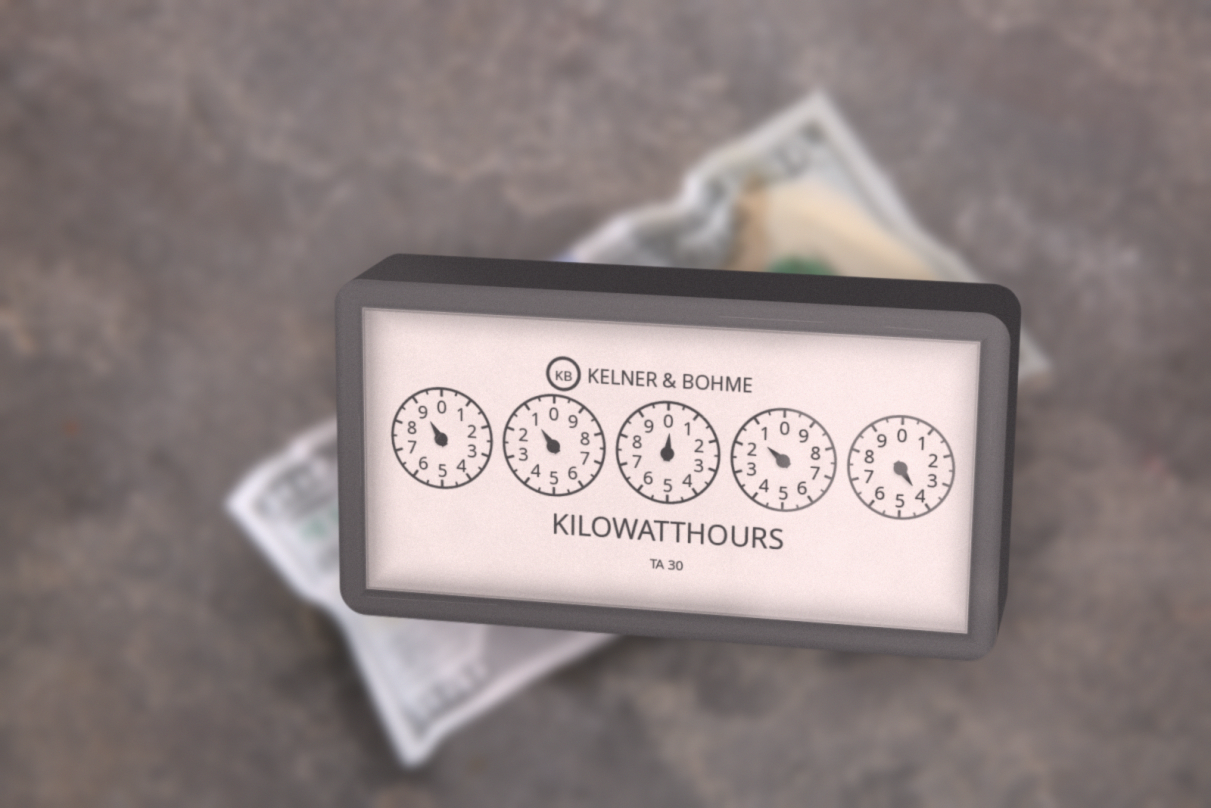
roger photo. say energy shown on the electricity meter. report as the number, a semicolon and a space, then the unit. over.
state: 91014; kWh
